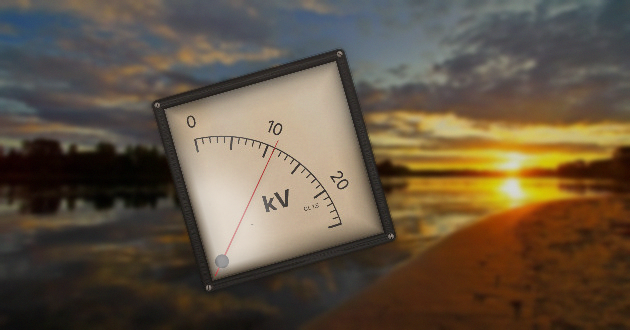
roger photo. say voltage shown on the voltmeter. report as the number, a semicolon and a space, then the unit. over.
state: 11; kV
